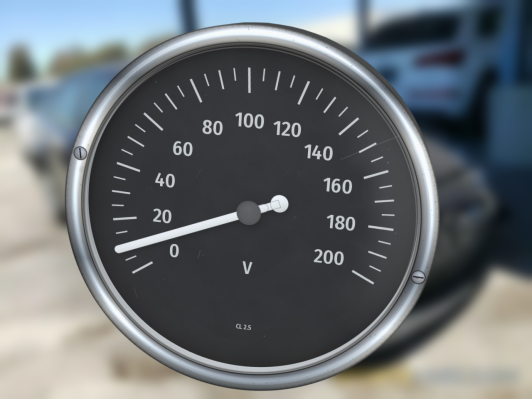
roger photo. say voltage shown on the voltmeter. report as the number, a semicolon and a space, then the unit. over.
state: 10; V
